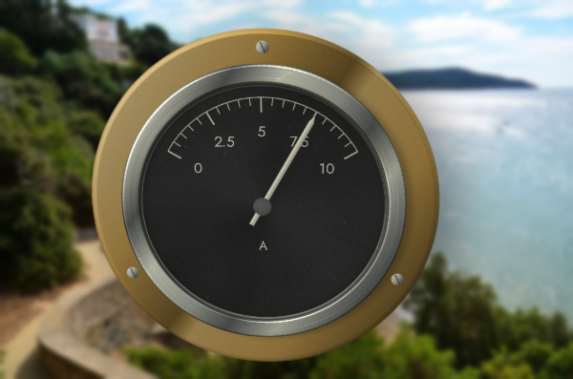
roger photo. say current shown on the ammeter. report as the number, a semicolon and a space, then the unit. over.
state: 7.5; A
